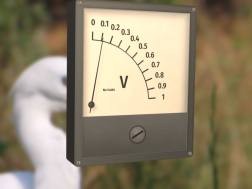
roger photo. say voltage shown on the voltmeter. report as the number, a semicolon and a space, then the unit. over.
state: 0.1; V
